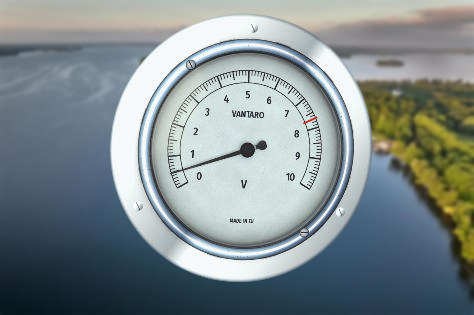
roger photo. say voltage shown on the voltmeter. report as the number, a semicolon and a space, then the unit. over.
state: 0.5; V
